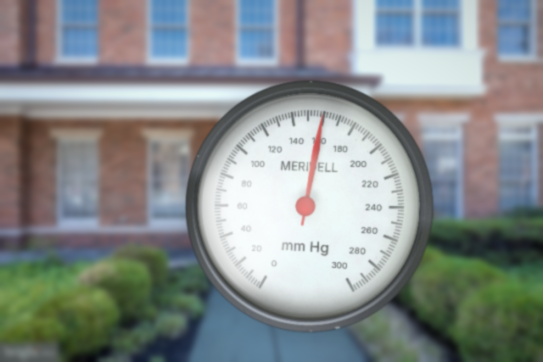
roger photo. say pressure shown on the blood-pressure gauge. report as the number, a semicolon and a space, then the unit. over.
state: 160; mmHg
